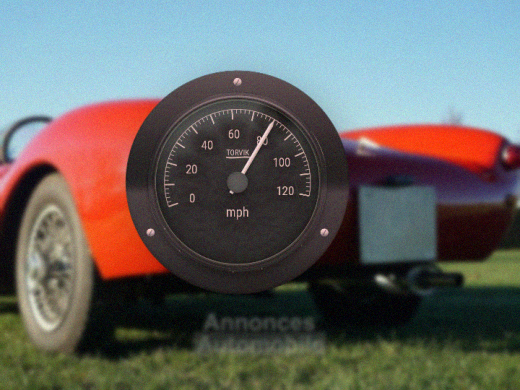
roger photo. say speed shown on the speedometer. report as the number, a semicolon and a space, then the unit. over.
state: 80; mph
